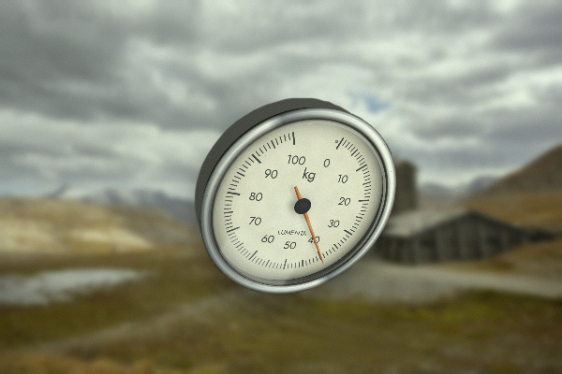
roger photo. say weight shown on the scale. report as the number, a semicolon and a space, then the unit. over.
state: 40; kg
